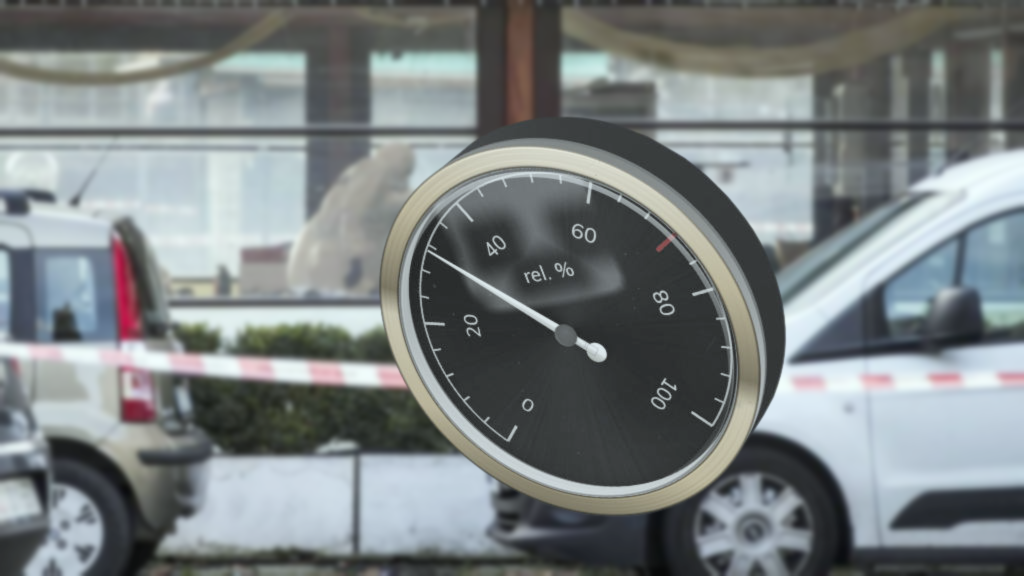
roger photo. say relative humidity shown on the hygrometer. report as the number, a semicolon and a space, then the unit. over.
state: 32; %
